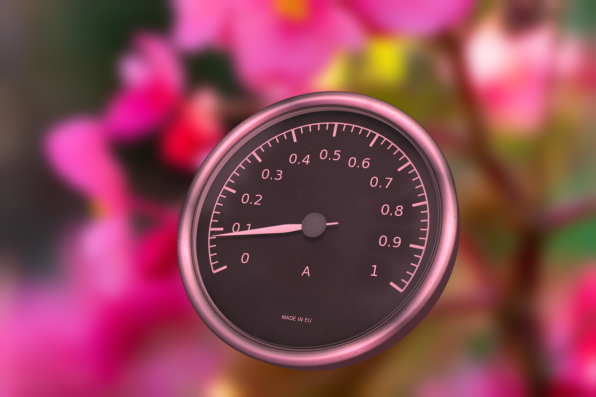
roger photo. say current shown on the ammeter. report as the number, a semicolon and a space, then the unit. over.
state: 0.08; A
